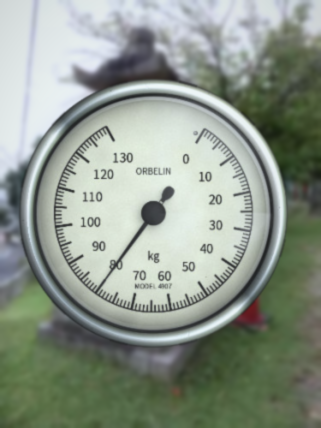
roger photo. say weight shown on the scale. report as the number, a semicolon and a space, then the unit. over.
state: 80; kg
